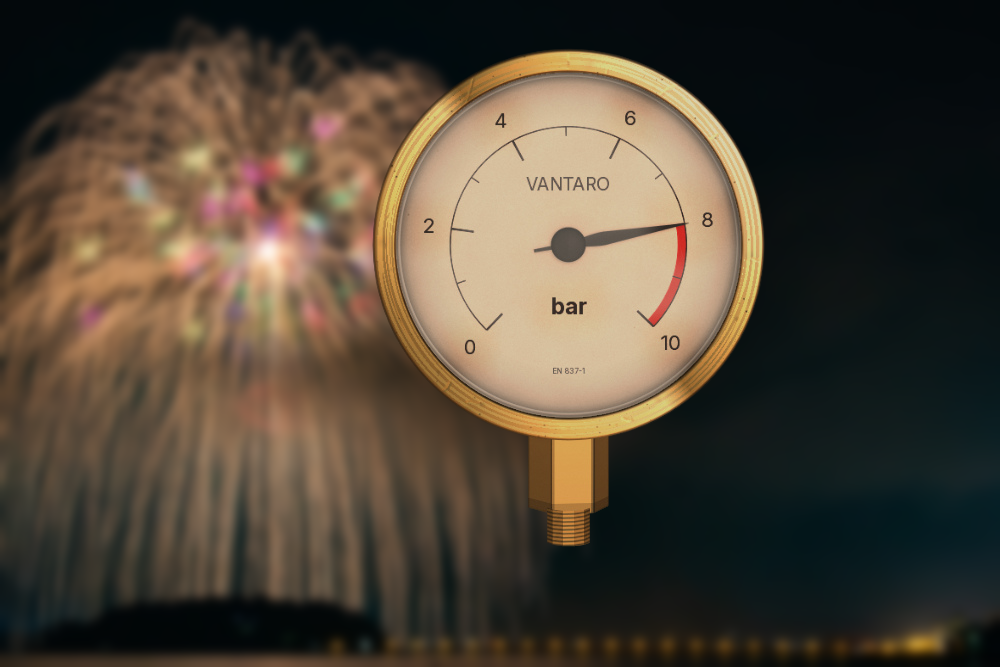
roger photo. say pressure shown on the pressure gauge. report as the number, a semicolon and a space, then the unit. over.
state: 8; bar
